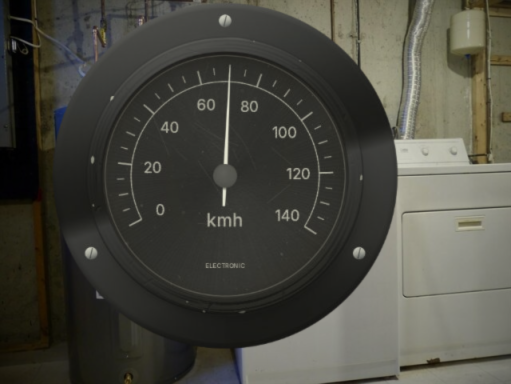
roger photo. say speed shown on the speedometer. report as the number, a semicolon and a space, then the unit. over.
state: 70; km/h
